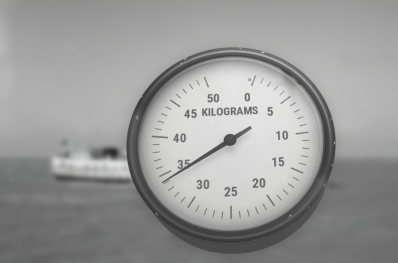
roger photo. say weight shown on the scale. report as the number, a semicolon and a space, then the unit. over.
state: 34; kg
